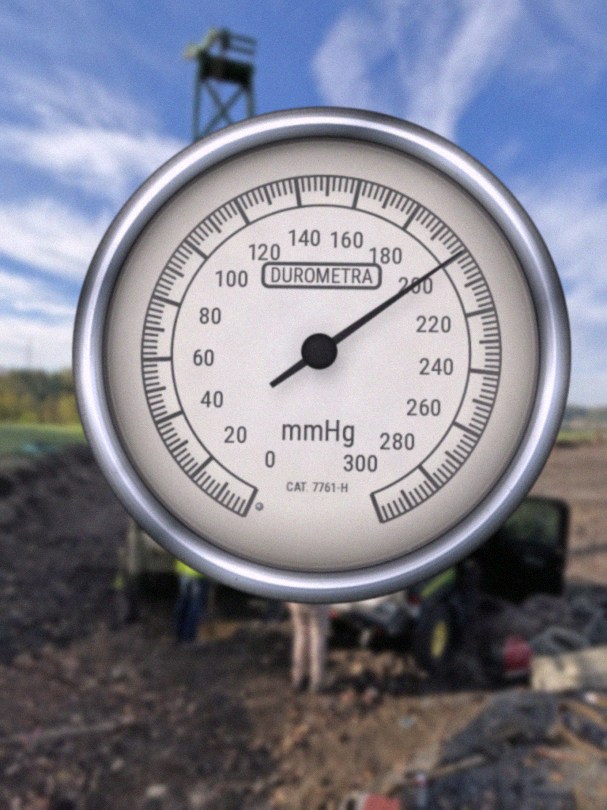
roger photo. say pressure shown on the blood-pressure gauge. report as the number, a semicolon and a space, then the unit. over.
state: 200; mmHg
